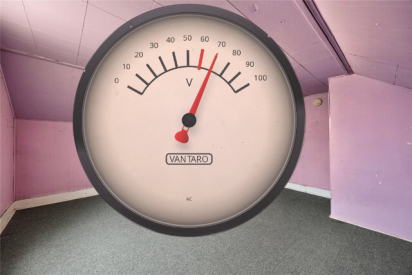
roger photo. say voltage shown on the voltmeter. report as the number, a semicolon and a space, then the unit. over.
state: 70; V
